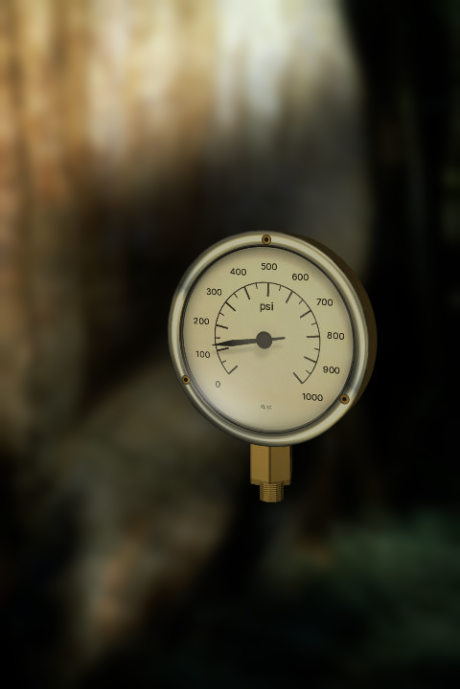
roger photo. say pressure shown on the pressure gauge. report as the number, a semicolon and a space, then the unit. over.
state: 125; psi
